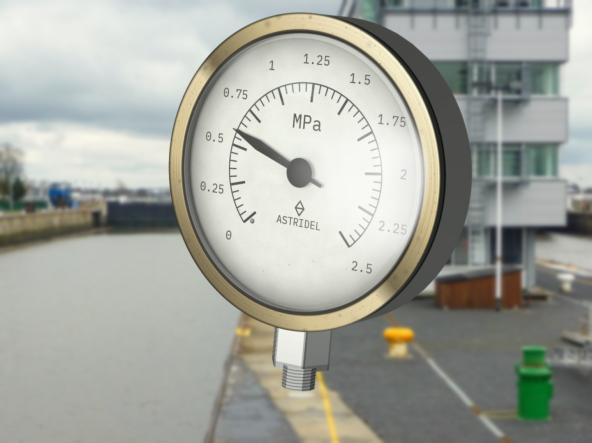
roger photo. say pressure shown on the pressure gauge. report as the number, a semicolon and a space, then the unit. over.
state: 0.6; MPa
